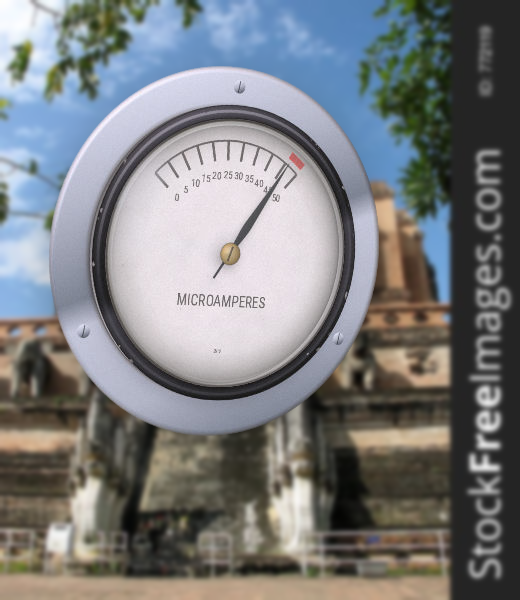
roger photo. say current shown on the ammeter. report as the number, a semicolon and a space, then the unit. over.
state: 45; µA
